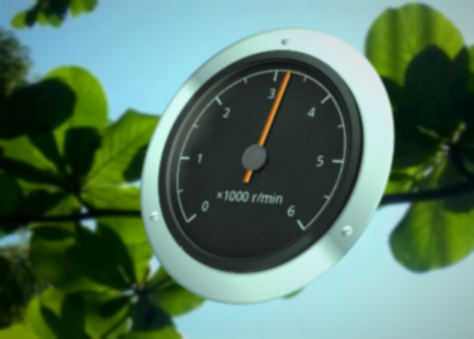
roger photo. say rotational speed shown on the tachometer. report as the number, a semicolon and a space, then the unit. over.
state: 3250; rpm
